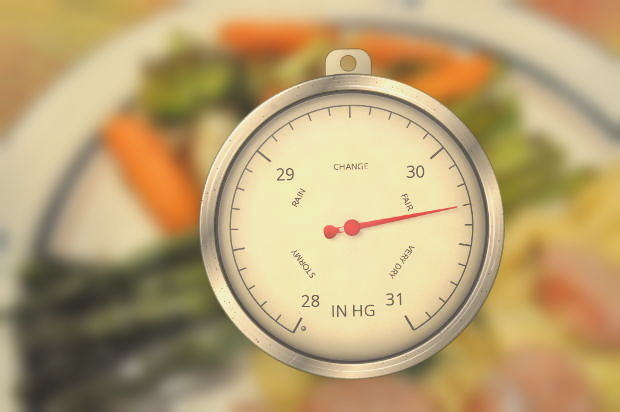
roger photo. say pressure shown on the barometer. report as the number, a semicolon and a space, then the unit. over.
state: 30.3; inHg
